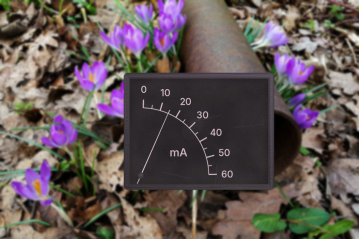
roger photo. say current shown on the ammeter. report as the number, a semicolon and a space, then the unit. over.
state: 15; mA
